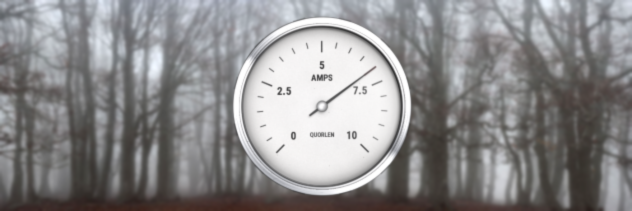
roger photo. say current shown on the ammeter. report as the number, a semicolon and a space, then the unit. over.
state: 7; A
